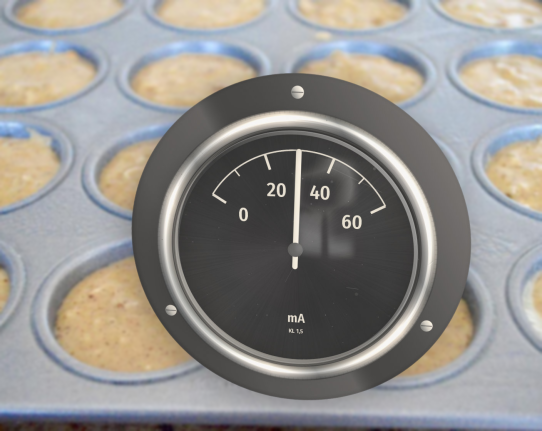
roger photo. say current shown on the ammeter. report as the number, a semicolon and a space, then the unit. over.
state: 30; mA
